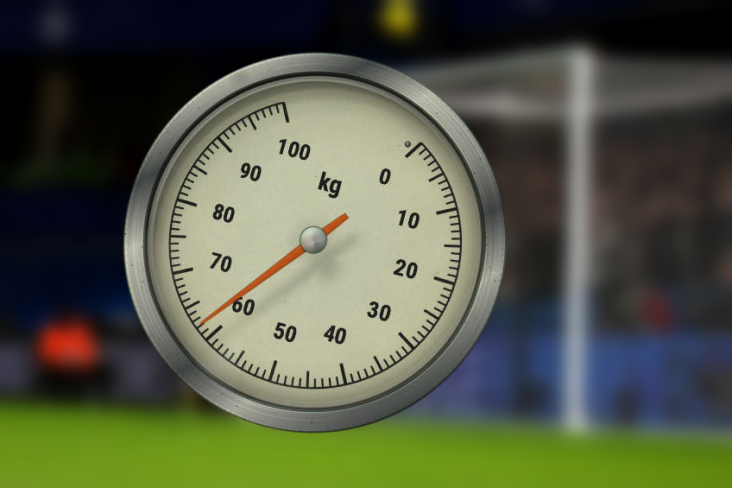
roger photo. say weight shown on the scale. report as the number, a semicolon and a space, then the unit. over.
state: 62; kg
